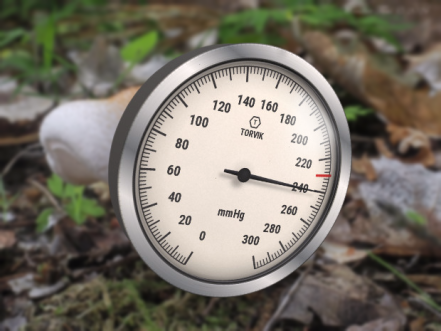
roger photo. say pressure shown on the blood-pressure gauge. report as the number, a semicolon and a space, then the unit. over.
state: 240; mmHg
